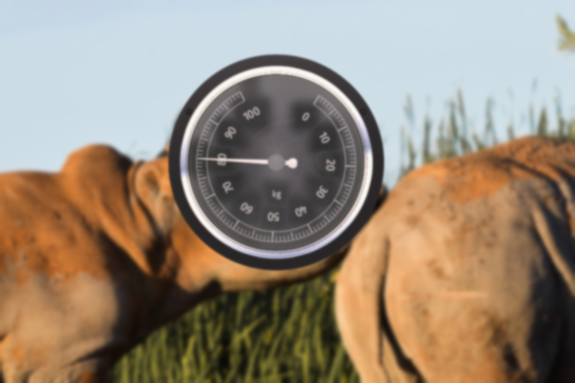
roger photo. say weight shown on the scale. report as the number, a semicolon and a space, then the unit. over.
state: 80; kg
